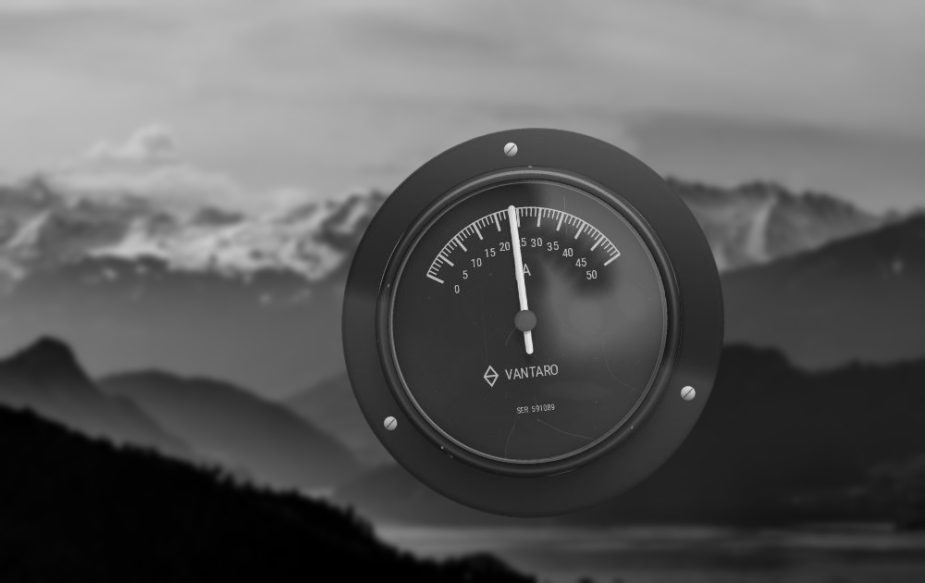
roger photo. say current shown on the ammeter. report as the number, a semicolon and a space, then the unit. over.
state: 24; µA
